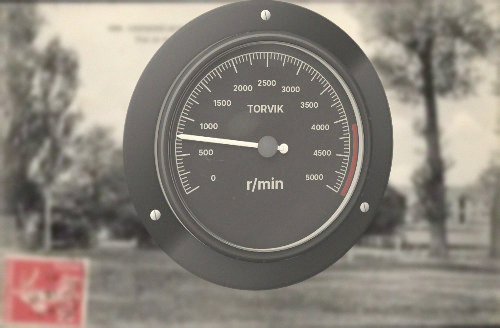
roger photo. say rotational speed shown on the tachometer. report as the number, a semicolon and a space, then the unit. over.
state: 750; rpm
